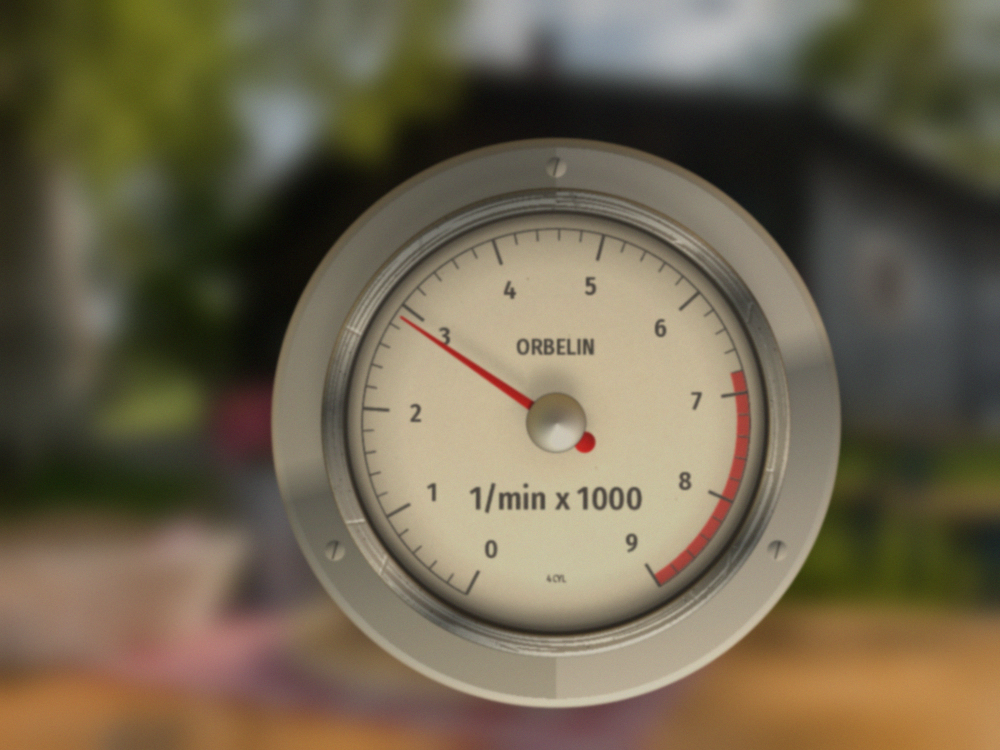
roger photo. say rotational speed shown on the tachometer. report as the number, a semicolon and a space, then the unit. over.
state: 2900; rpm
